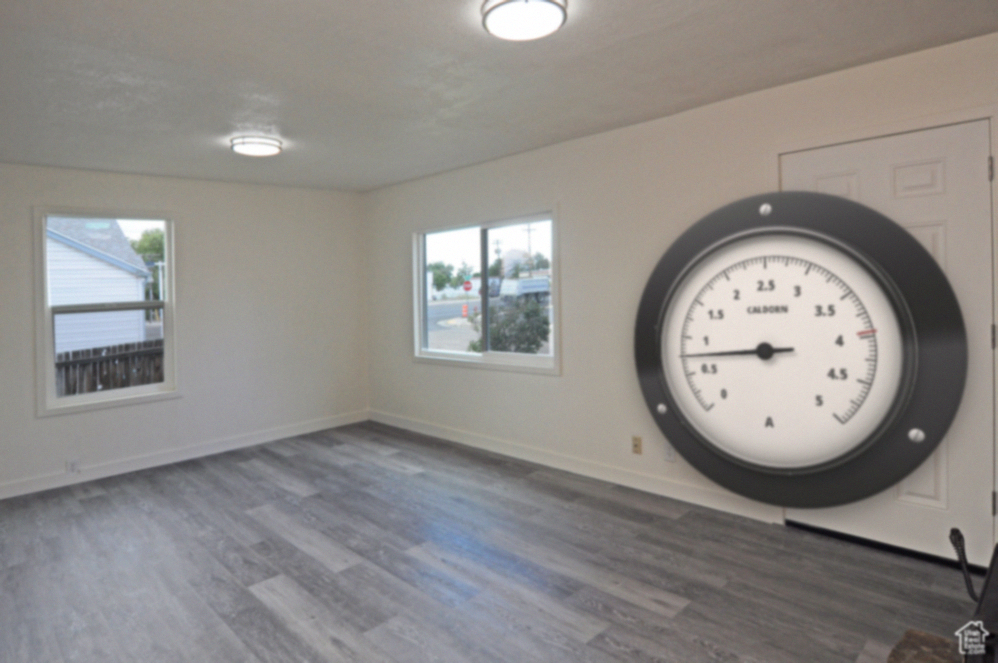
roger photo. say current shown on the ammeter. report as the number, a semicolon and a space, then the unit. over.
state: 0.75; A
